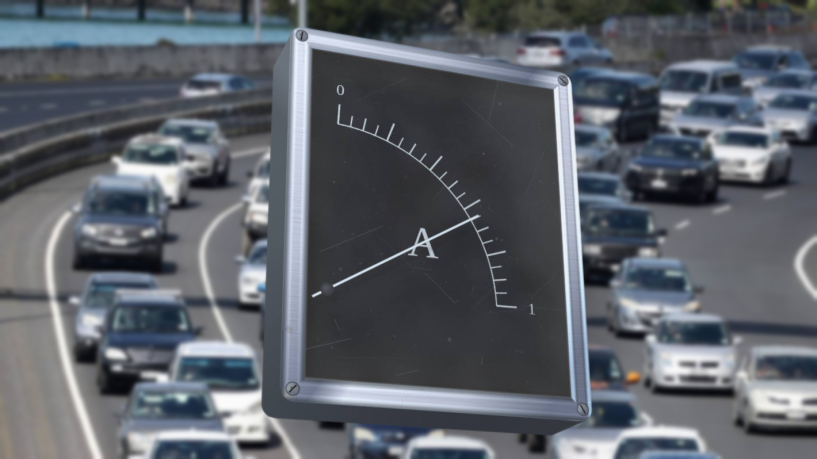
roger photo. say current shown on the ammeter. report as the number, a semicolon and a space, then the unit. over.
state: 0.65; A
